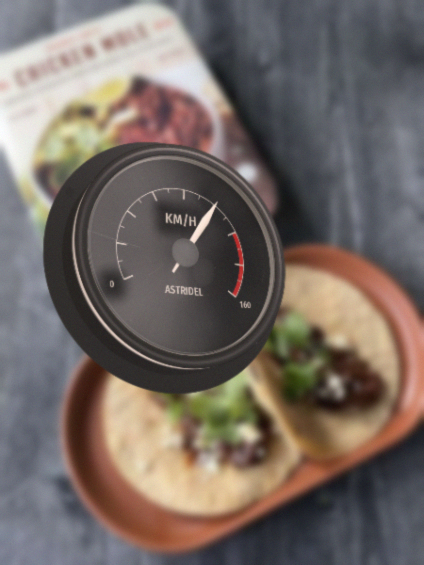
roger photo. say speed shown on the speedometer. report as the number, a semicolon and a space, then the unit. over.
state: 100; km/h
